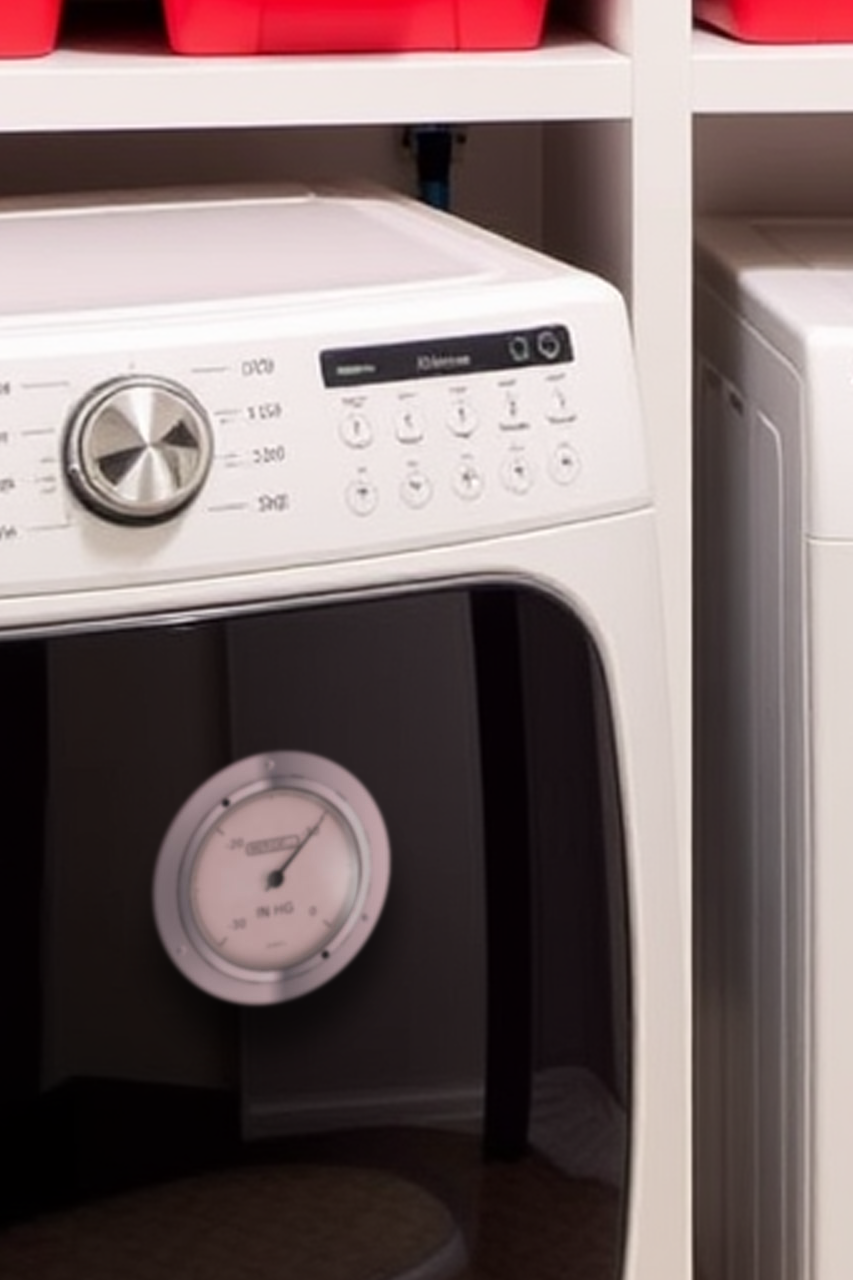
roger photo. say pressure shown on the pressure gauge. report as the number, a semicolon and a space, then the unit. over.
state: -10; inHg
